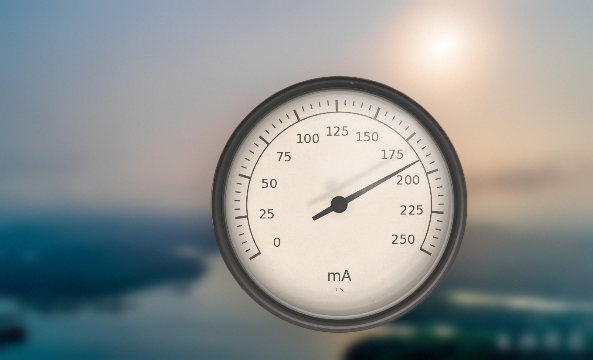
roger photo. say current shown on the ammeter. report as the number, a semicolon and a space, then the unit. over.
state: 190; mA
